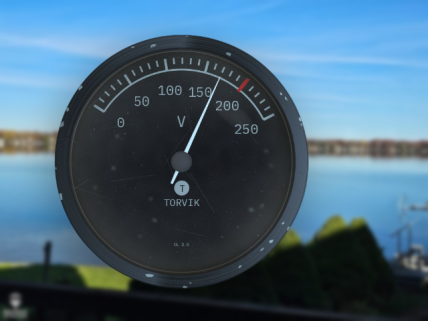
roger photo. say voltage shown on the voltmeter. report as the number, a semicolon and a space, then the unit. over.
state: 170; V
